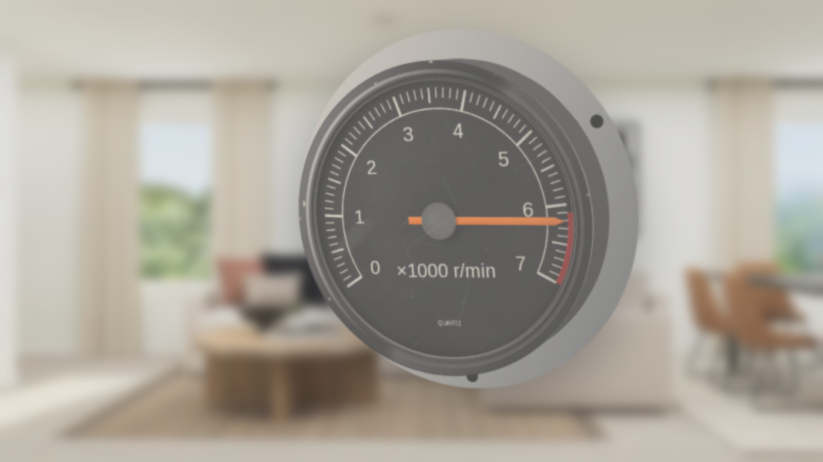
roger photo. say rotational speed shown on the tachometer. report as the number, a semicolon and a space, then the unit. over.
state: 6200; rpm
